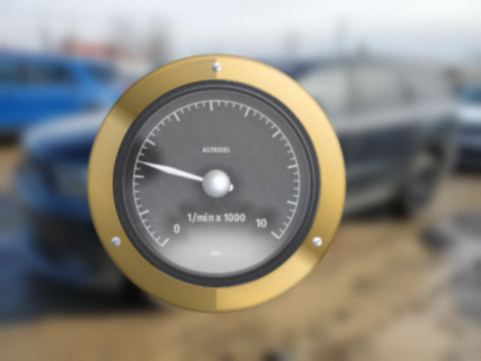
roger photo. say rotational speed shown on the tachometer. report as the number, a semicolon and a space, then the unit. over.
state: 2400; rpm
